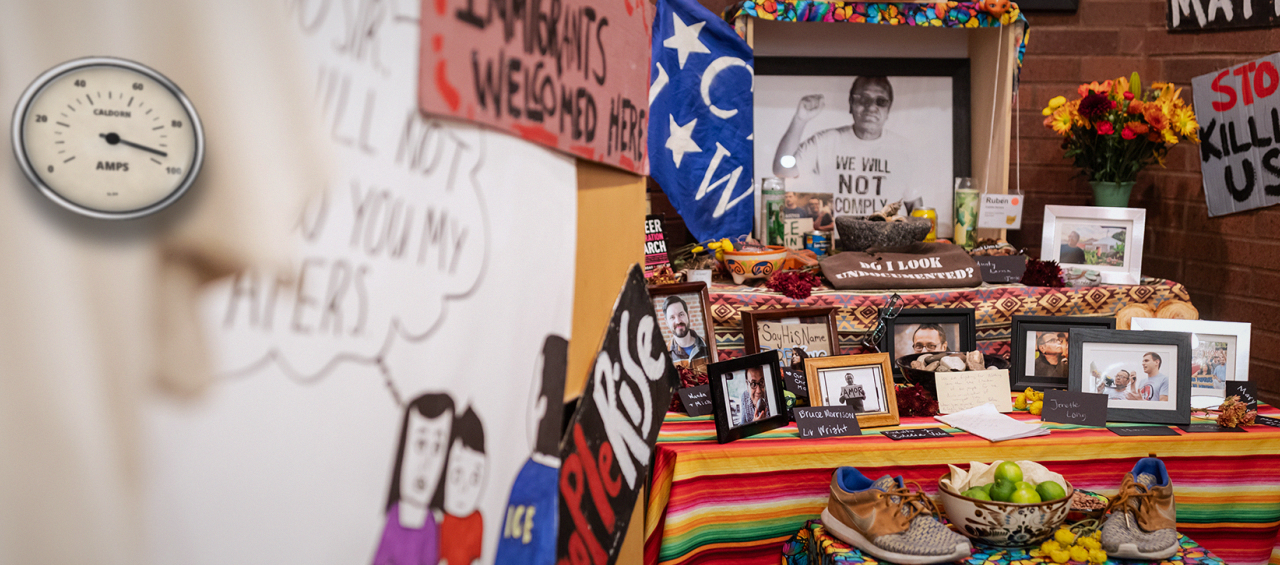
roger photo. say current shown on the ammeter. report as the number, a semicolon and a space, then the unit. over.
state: 95; A
